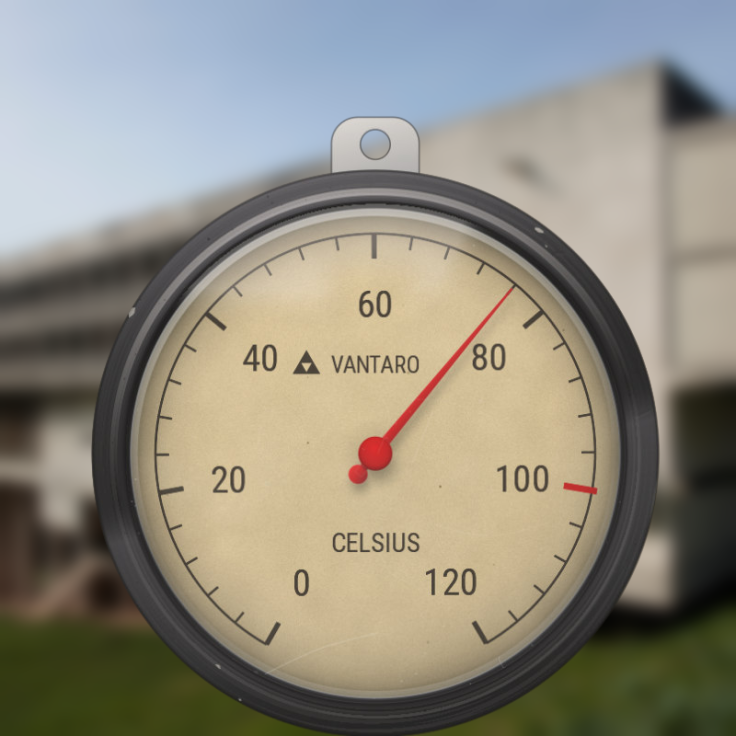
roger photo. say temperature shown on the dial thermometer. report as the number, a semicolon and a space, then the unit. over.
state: 76; °C
